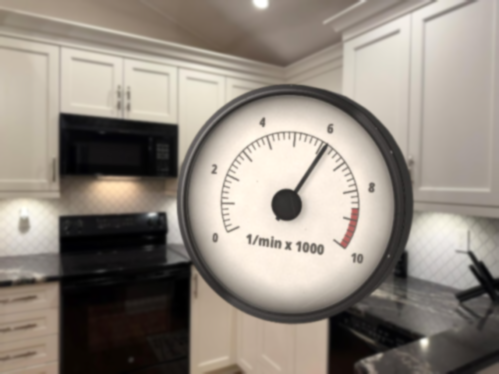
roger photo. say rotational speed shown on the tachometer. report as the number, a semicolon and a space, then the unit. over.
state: 6200; rpm
